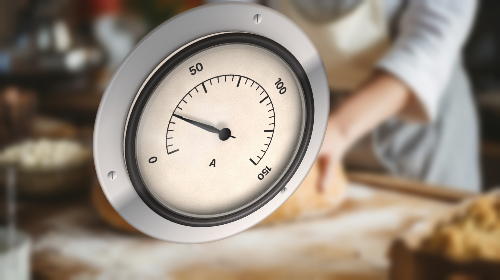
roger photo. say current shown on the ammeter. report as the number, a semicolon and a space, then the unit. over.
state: 25; A
